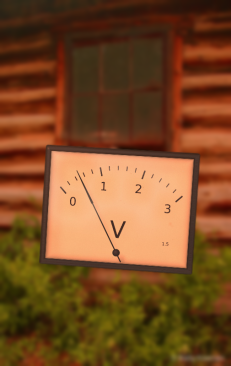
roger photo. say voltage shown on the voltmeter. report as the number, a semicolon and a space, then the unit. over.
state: 0.5; V
